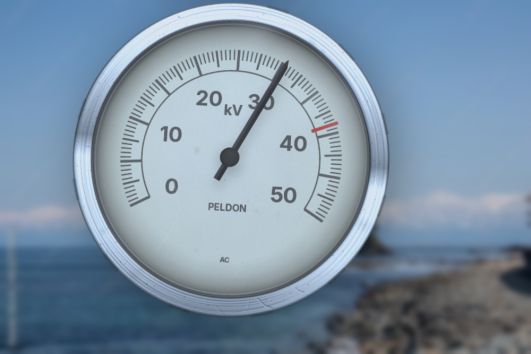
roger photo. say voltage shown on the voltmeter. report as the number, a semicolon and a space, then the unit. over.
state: 30.5; kV
